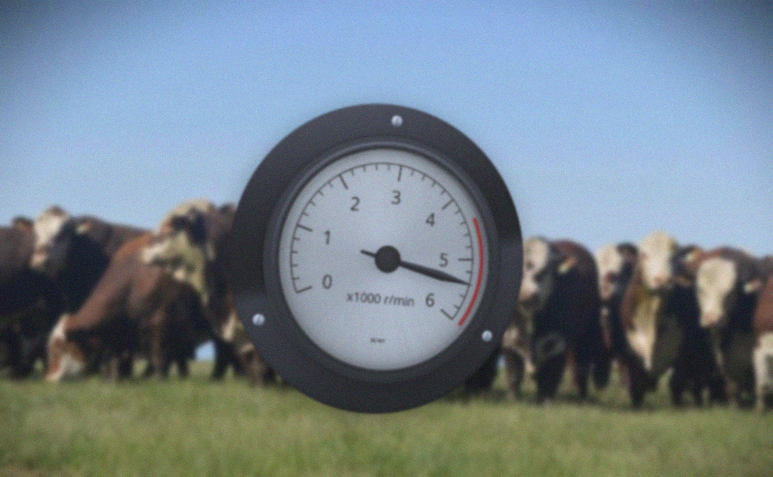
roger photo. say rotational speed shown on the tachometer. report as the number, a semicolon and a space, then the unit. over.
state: 5400; rpm
